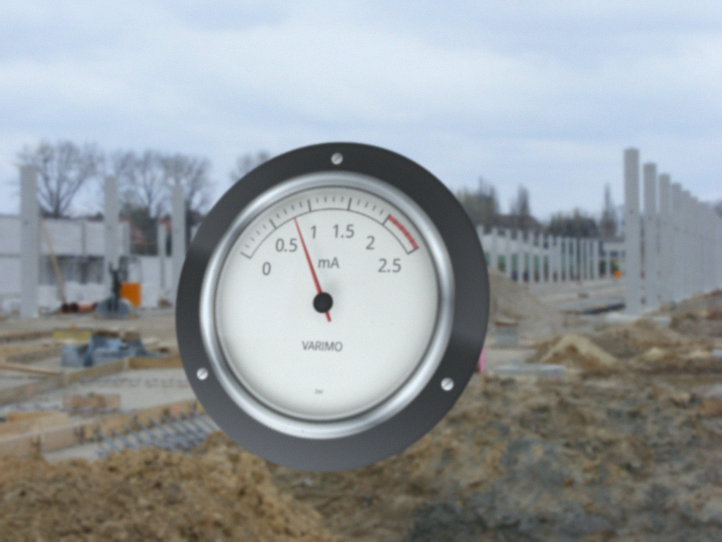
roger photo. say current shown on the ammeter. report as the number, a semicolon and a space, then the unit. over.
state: 0.8; mA
